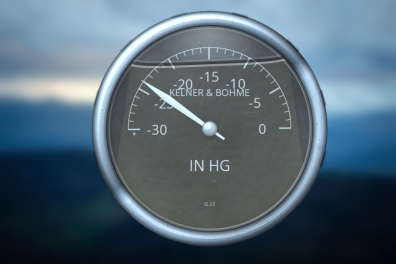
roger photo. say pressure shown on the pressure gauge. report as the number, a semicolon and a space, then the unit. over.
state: -24; inHg
